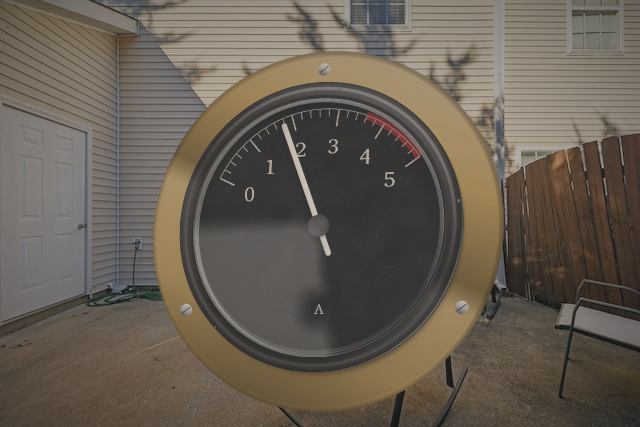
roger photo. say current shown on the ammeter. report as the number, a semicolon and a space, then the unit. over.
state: 1.8; A
